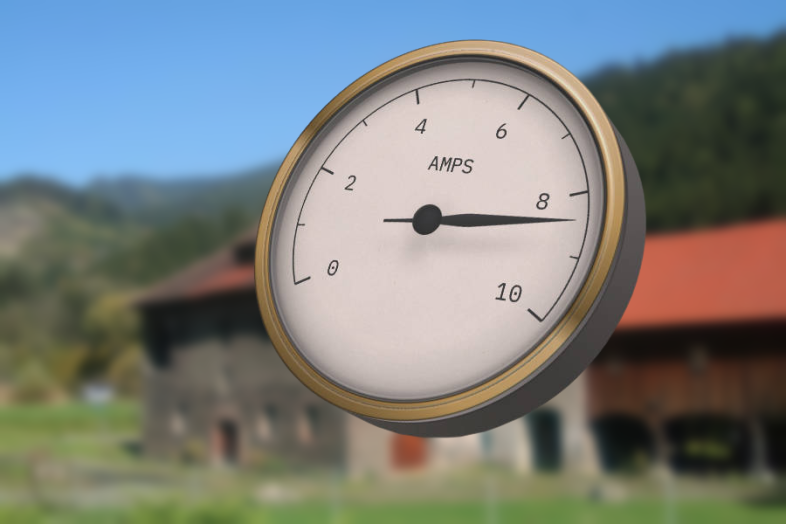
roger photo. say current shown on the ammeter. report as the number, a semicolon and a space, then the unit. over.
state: 8.5; A
